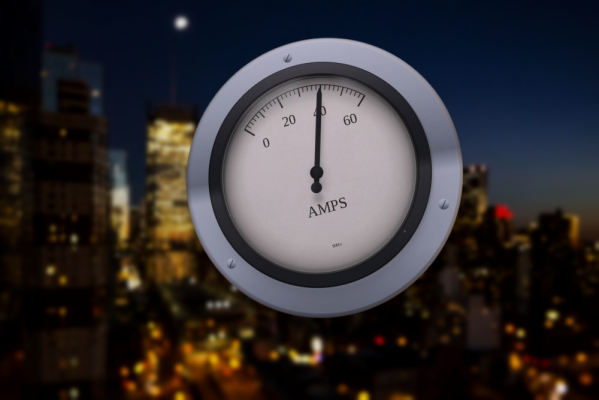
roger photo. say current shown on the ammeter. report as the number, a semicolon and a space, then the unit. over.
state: 40; A
